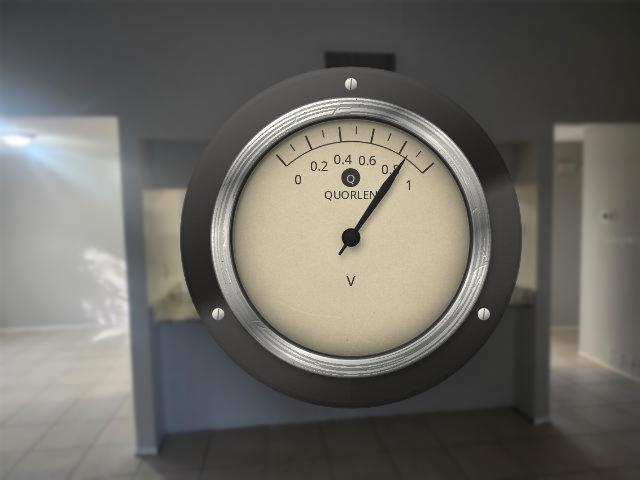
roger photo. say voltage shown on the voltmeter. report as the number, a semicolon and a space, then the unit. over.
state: 0.85; V
